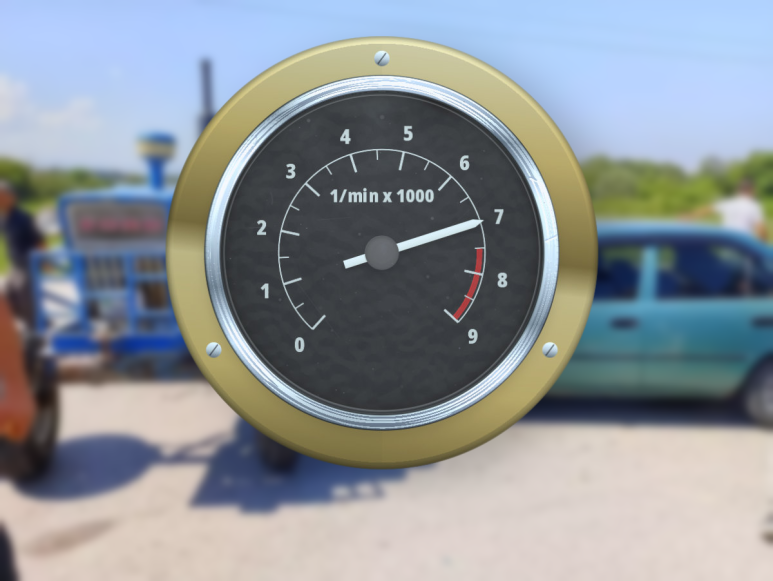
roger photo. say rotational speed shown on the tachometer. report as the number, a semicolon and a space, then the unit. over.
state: 7000; rpm
